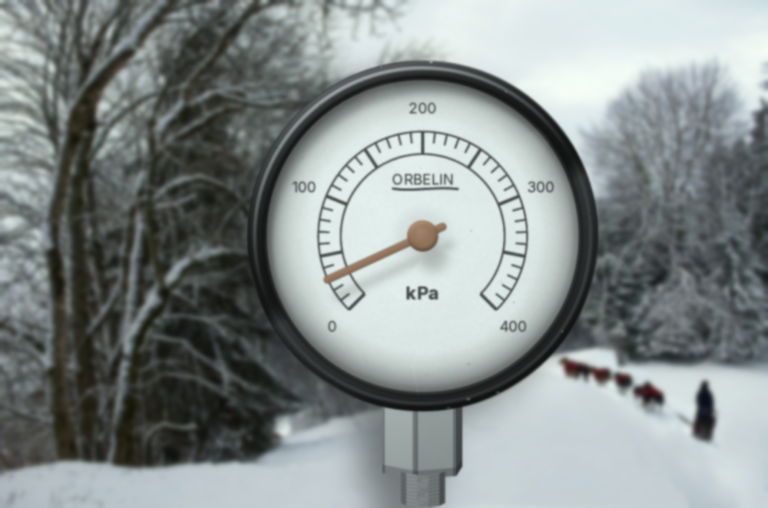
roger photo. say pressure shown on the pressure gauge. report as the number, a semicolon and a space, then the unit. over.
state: 30; kPa
